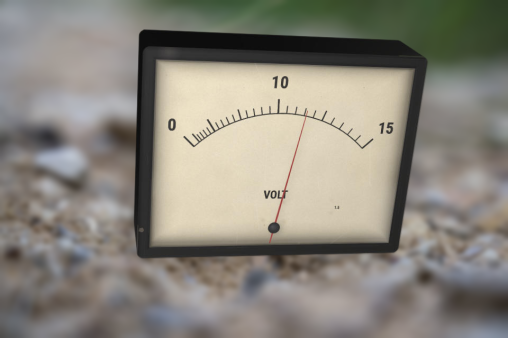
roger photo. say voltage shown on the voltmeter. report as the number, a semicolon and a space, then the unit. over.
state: 11.5; V
